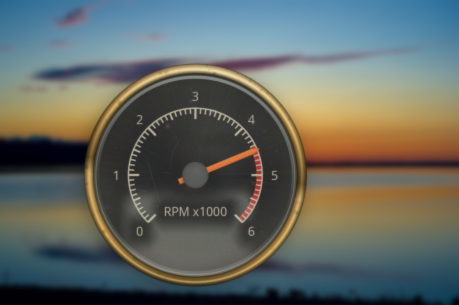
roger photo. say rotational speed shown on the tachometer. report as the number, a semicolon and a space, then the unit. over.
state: 4500; rpm
